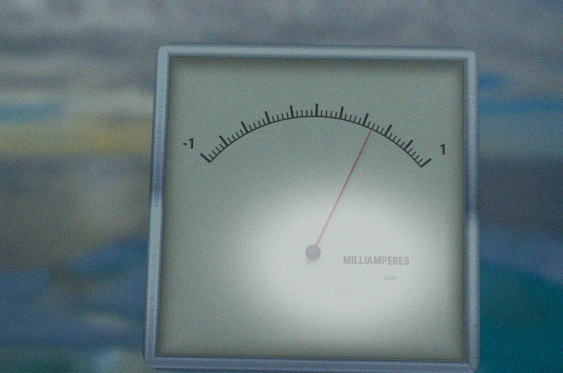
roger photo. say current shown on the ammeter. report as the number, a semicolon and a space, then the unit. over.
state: 0.48; mA
